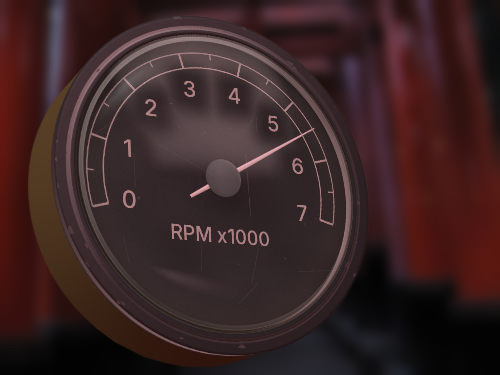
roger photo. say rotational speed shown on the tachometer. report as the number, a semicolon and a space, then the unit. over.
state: 5500; rpm
